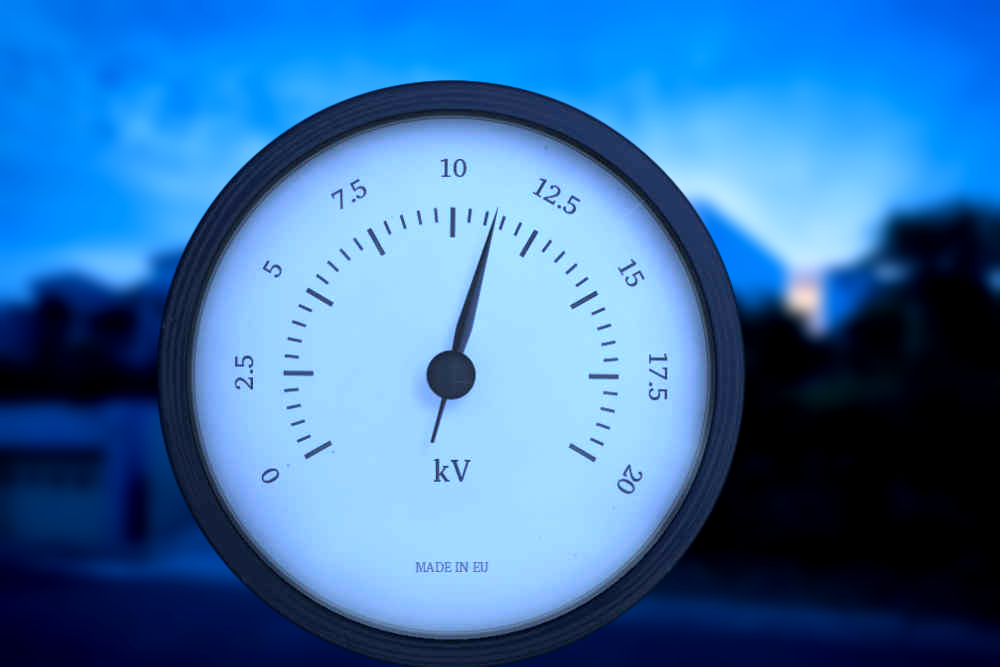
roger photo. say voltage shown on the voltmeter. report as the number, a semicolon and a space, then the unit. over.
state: 11.25; kV
